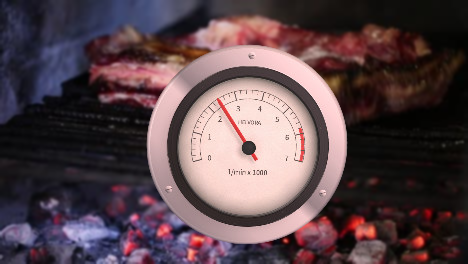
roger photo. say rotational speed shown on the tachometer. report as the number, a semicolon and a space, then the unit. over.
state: 2400; rpm
